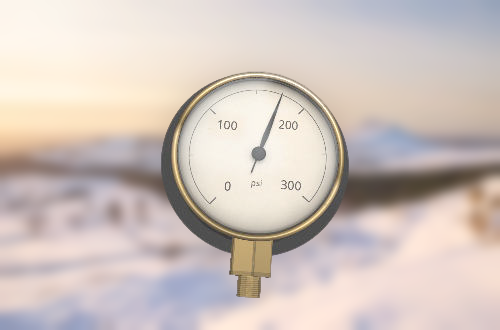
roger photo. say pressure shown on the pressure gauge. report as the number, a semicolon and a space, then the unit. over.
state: 175; psi
